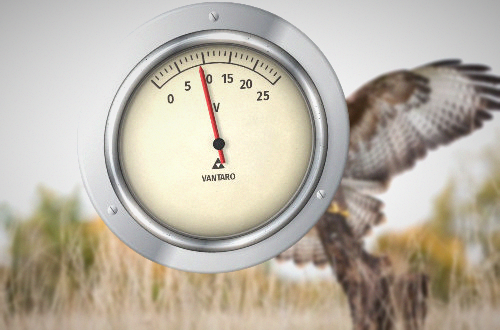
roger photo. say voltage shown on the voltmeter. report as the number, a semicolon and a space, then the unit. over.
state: 9; V
